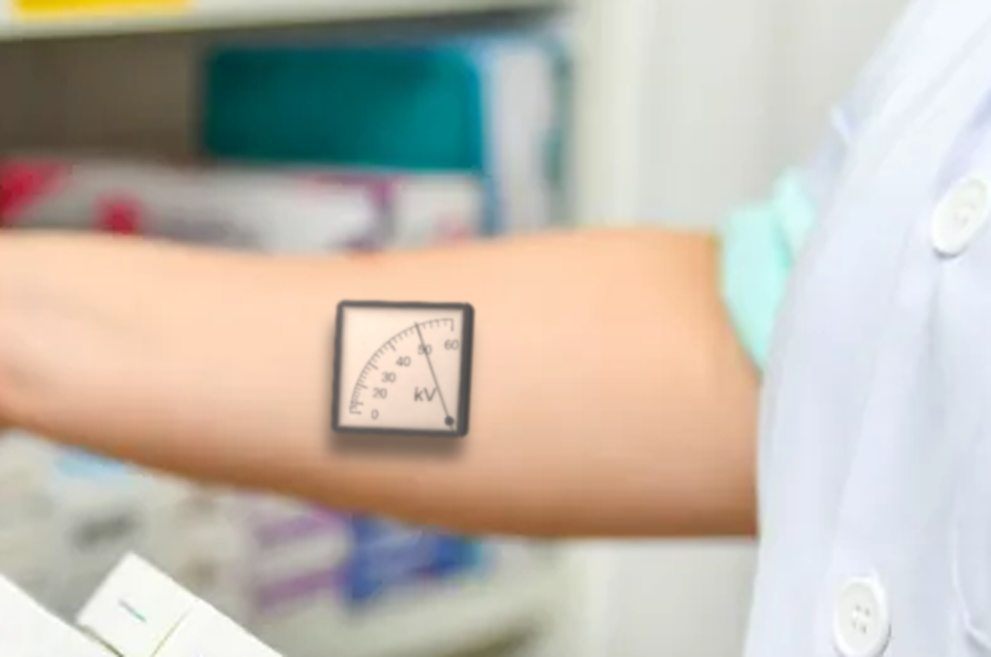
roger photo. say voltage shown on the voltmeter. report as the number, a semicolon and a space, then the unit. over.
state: 50; kV
